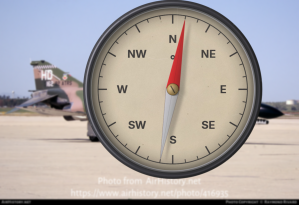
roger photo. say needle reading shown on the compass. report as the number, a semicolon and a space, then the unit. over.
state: 10; °
